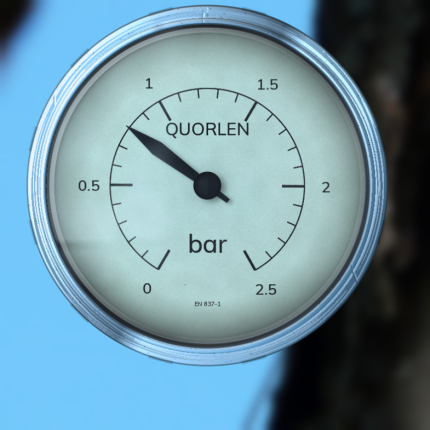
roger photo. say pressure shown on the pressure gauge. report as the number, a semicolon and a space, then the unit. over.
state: 0.8; bar
